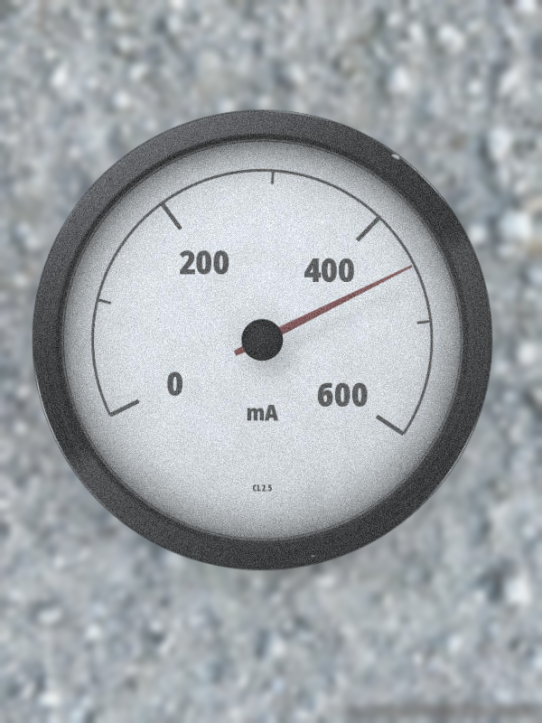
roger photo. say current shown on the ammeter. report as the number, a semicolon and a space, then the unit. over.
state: 450; mA
